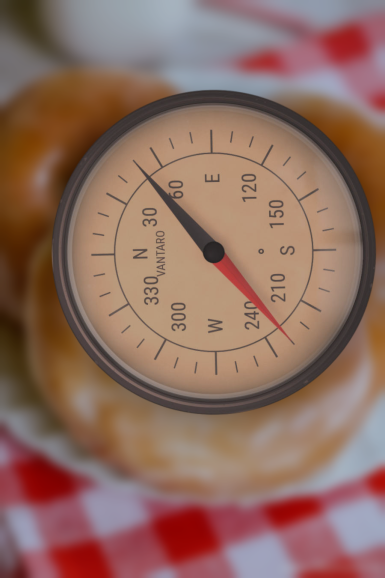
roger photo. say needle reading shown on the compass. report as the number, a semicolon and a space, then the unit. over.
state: 230; °
